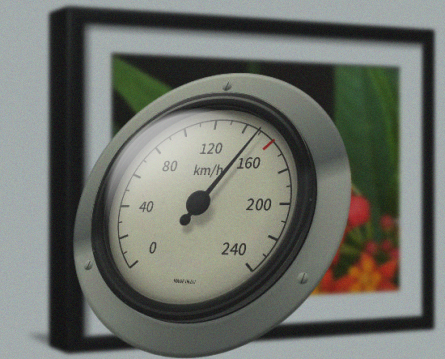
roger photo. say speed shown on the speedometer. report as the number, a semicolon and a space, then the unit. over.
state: 150; km/h
